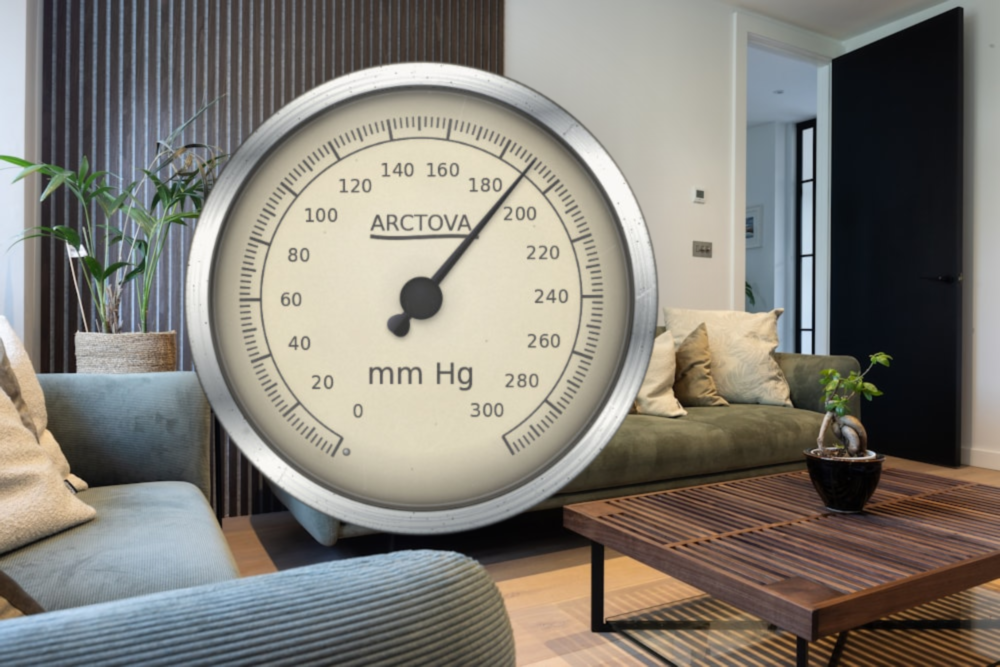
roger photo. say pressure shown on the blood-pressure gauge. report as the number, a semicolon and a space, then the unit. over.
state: 190; mmHg
